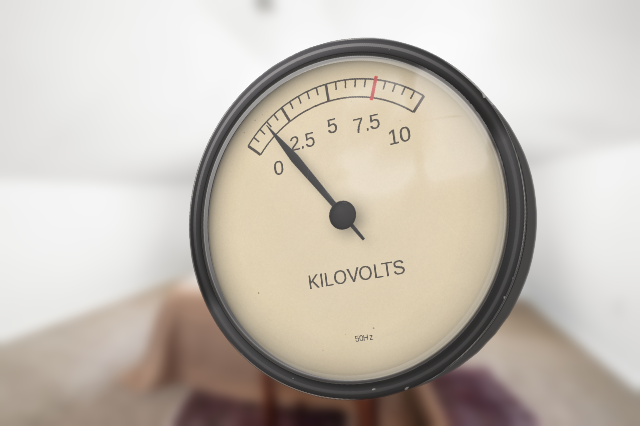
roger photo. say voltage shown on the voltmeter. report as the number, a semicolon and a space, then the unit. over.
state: 1.5; kV
